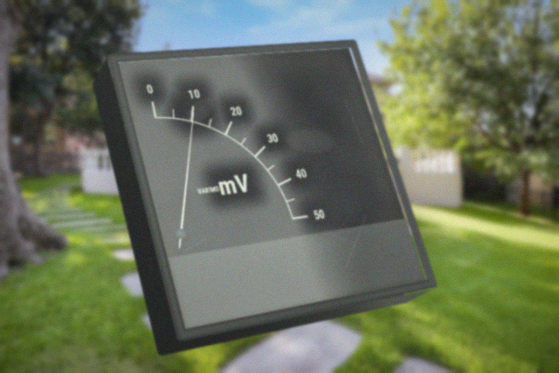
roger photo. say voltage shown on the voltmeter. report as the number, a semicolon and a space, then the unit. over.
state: 10; mV
